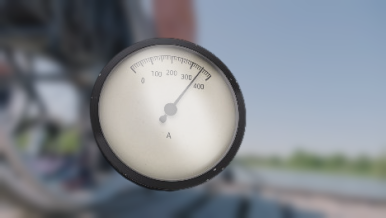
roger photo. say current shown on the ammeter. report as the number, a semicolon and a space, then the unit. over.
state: 350; A
